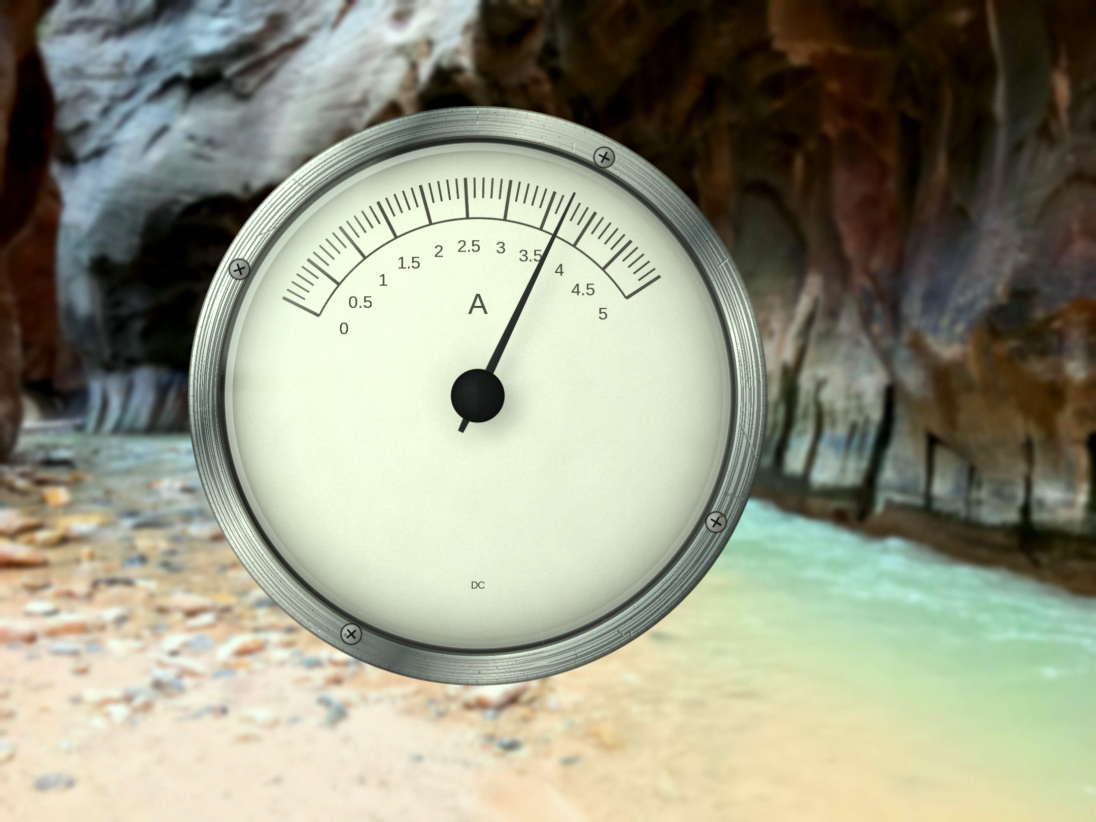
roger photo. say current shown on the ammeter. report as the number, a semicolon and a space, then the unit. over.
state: 3.7; A
